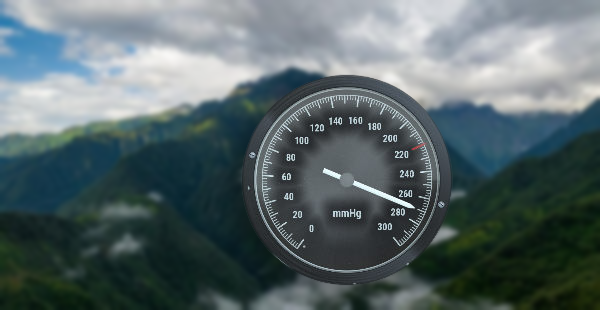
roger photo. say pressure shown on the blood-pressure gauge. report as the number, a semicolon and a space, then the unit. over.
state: 270; mmHg
